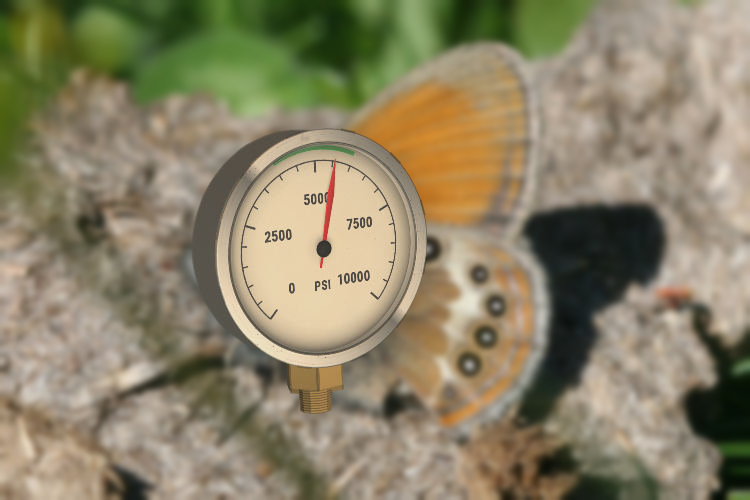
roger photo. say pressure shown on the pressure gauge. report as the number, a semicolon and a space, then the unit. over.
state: 5500; psi
